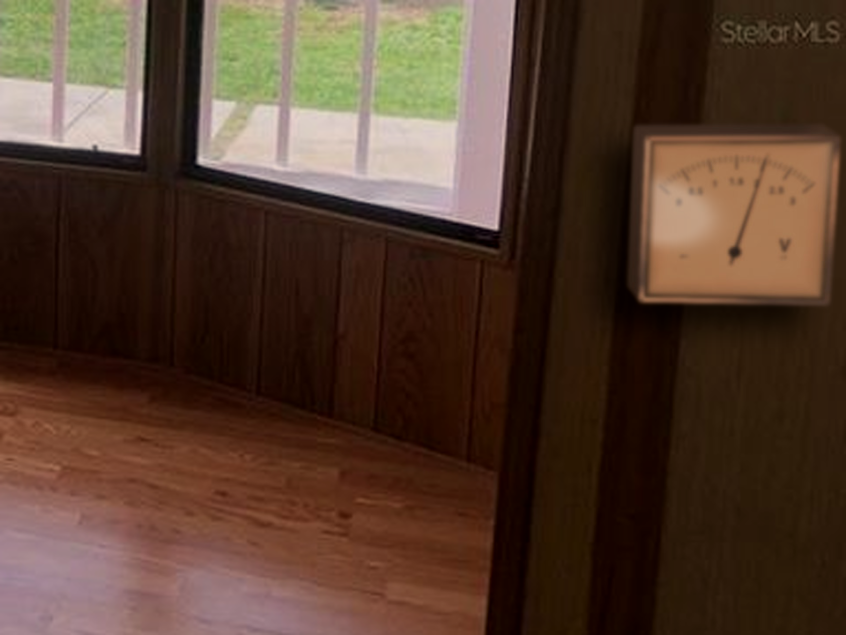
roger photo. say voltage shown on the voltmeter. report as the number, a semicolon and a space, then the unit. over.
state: 2; V
